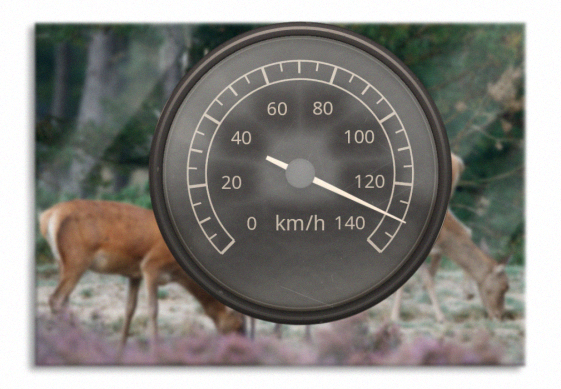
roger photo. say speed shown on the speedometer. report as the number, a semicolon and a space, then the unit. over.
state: 130; km/h
